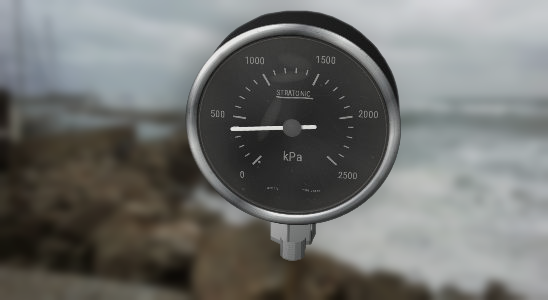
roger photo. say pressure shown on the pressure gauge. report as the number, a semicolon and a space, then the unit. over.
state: 400; kPa
